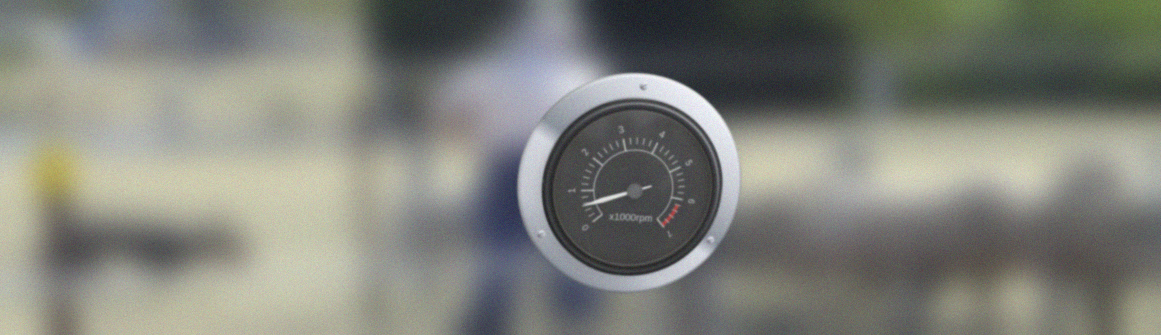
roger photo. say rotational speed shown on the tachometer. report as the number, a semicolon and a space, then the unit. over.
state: 600; rpm
